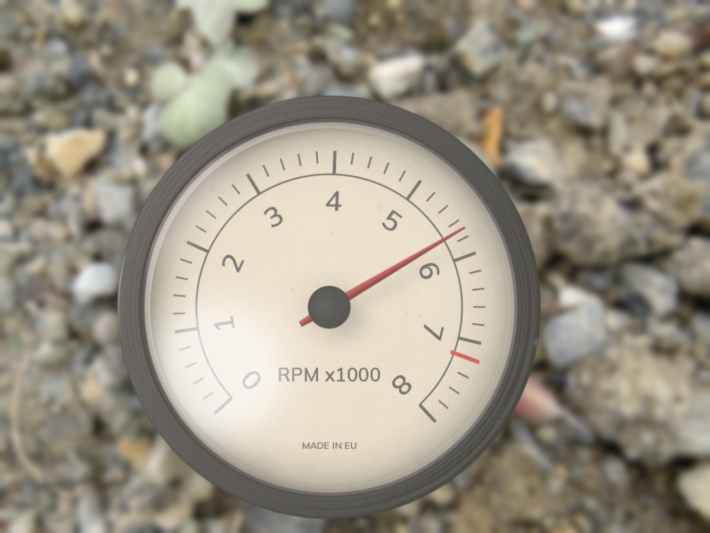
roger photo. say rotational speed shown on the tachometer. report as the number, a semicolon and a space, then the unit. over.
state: 5700; rpm
